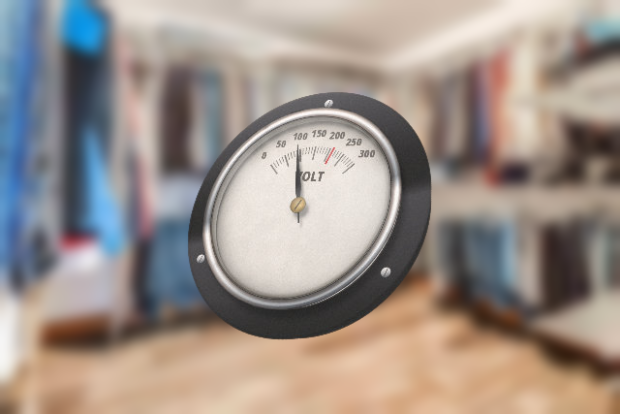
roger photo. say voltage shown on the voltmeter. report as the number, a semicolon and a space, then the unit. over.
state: 100; V
